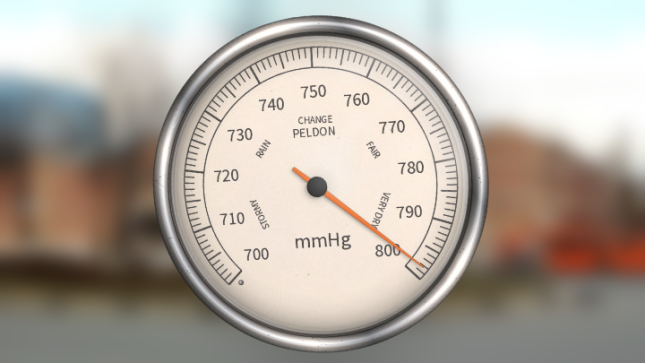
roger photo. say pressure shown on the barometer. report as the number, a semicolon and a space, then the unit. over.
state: 798; mmHg
